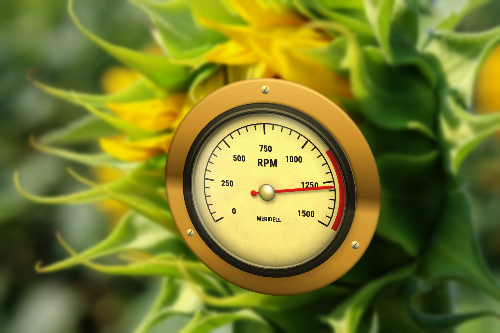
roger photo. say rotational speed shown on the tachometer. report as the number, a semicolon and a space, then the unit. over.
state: 1275; rpm
